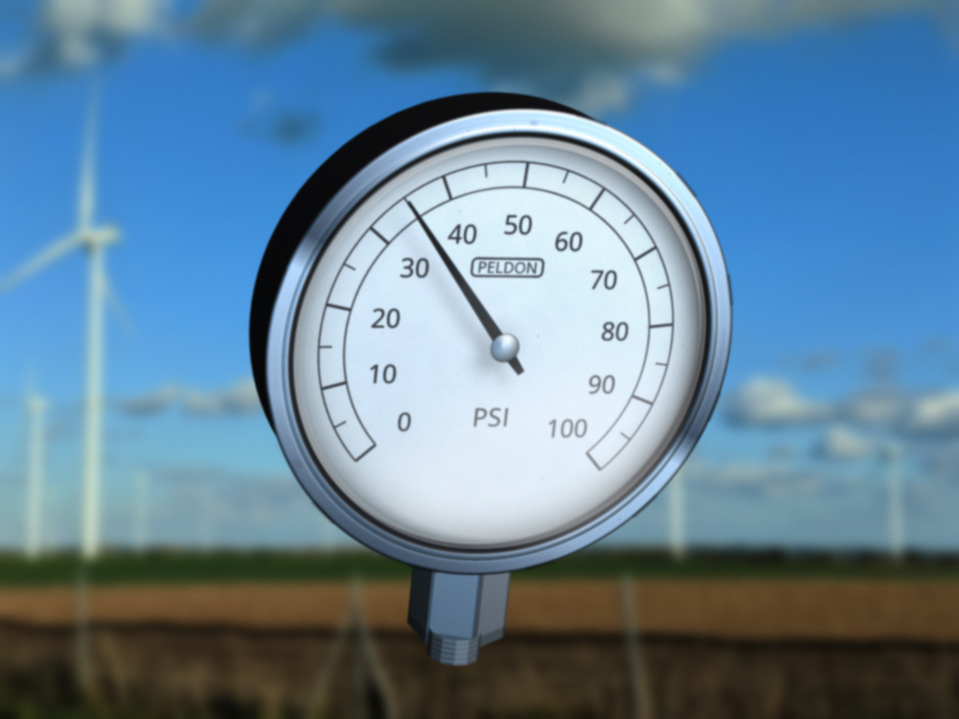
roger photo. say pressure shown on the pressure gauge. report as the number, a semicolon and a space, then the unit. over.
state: 35; psi
